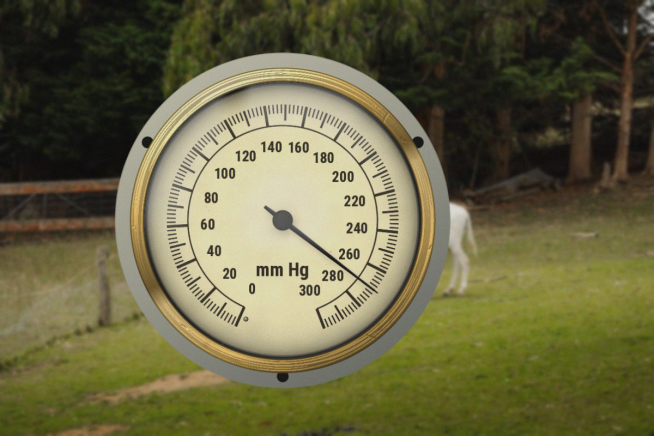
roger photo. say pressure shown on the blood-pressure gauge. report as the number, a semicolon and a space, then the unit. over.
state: 270; mmHg
